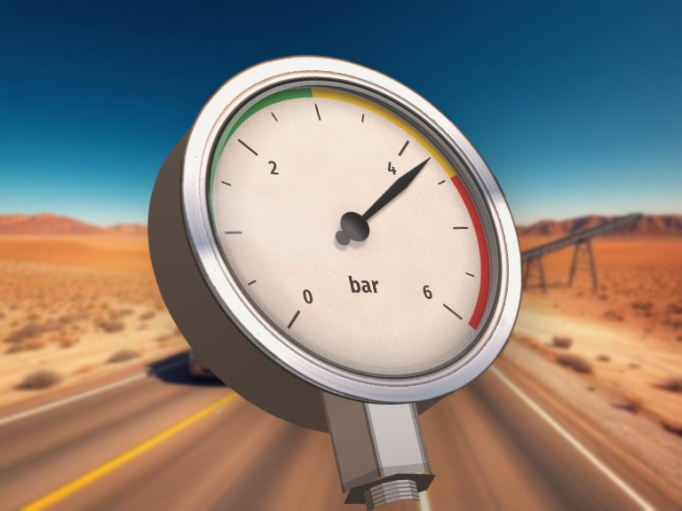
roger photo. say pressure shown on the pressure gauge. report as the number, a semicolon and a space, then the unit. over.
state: 4.25; bar
